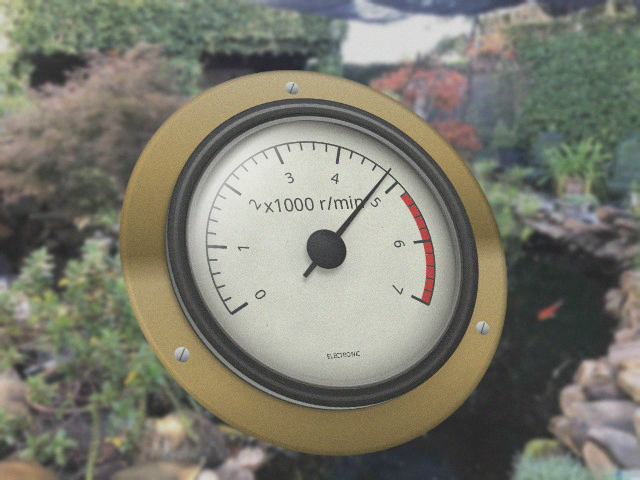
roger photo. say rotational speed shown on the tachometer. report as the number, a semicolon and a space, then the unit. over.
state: 4800; rpm
